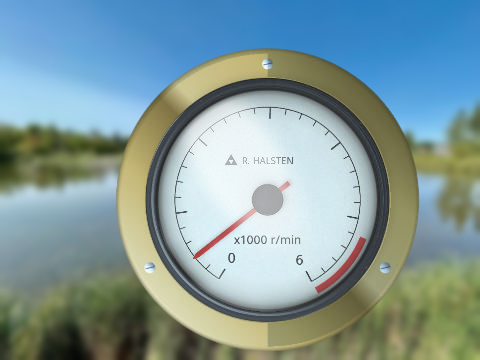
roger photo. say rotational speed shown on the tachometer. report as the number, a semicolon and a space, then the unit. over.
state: 400; rpm
